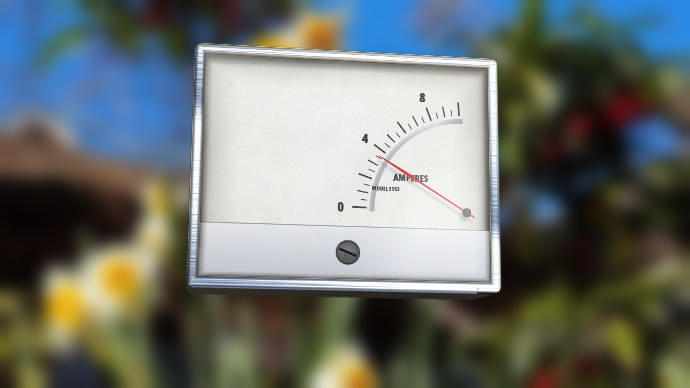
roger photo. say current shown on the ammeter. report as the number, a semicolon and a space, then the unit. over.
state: 3.5; A
